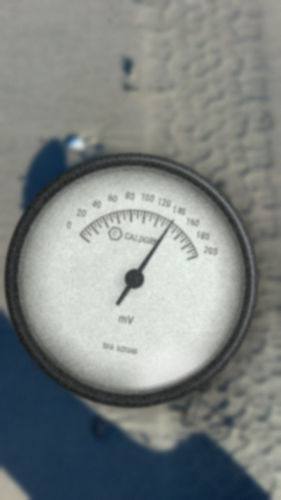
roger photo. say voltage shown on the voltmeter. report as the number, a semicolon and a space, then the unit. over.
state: 140; mV
